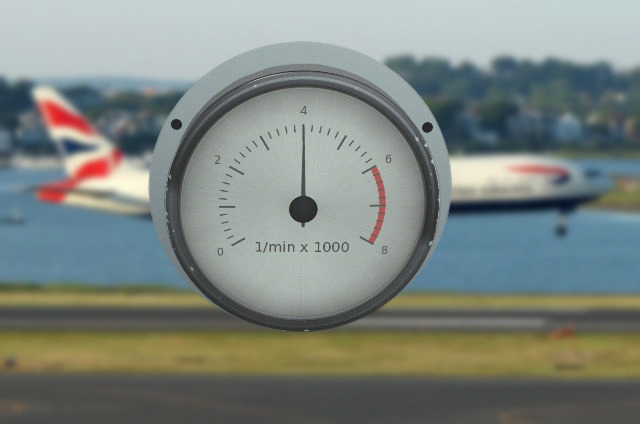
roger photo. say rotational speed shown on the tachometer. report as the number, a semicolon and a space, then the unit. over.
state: 4000; rpm
